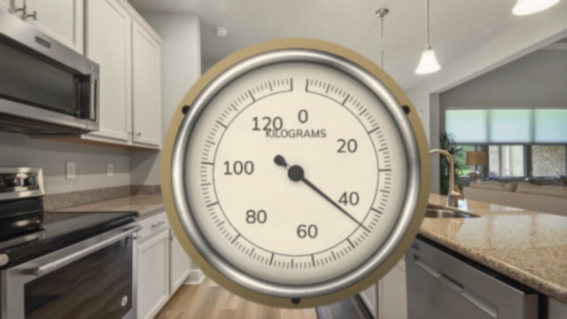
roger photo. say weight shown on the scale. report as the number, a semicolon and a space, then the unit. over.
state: 45; kg
